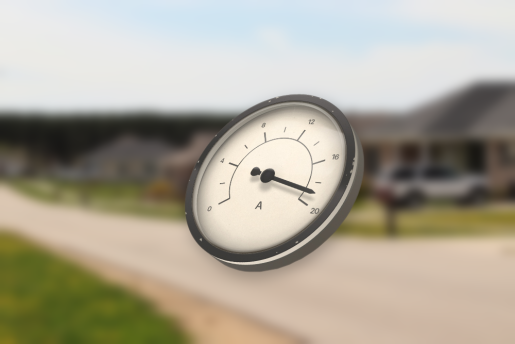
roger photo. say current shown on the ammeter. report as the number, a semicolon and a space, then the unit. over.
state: 19; A
